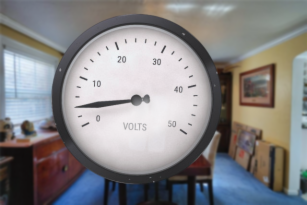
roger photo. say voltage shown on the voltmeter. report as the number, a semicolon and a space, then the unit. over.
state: 4; V
